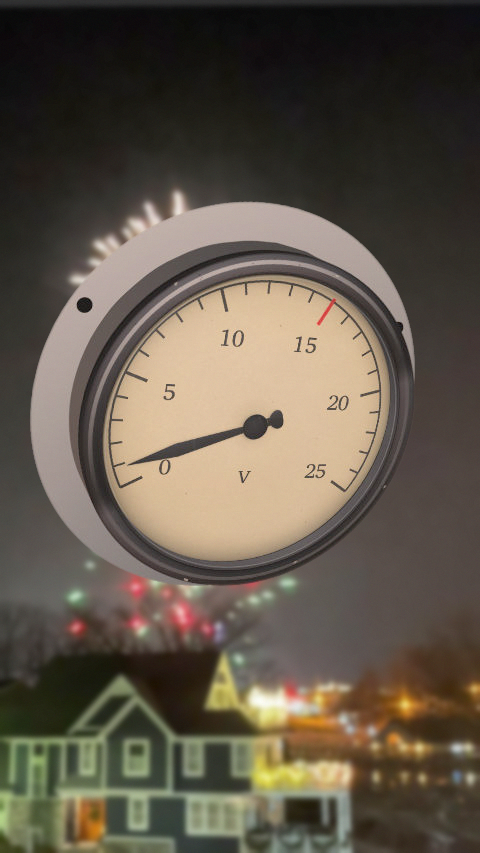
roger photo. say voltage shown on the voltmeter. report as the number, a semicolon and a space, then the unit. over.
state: 1; V
